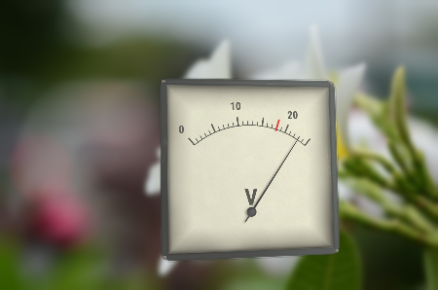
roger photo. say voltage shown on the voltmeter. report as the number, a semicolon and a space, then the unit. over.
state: 23; V
